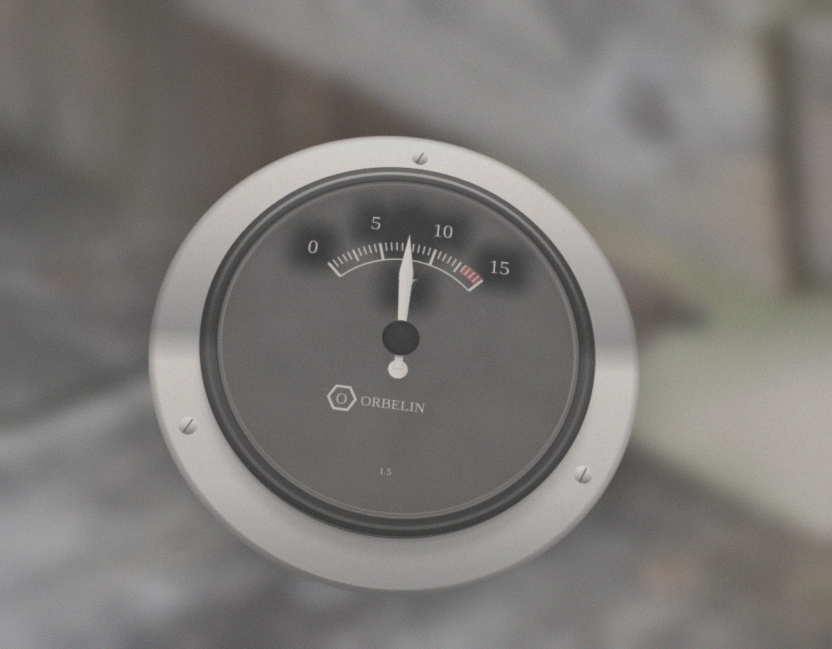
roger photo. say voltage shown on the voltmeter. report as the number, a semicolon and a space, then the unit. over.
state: 7.5; V
